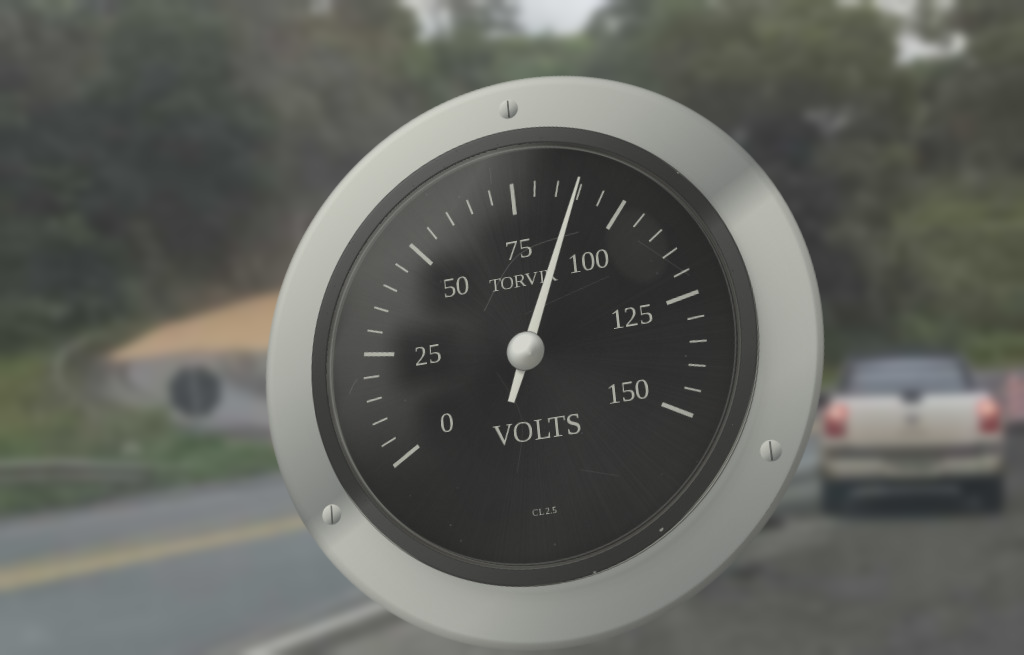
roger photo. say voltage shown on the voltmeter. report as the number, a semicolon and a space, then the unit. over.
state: 90; V
